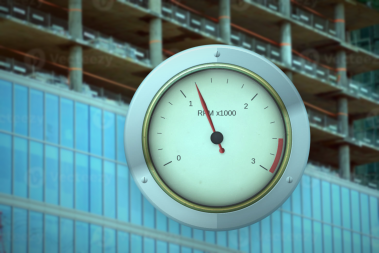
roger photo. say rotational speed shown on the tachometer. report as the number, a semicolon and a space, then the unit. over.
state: 1200; rpm
